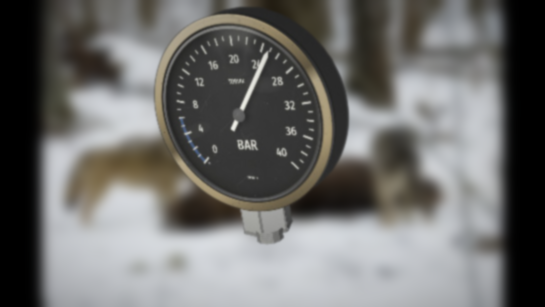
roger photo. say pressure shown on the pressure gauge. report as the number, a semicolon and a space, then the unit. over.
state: 25; bar
